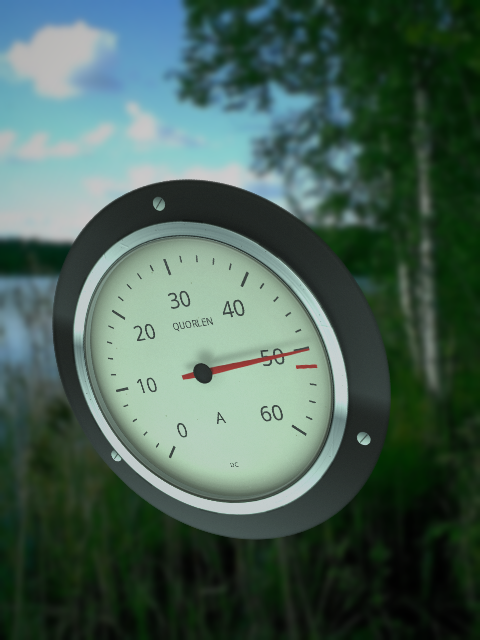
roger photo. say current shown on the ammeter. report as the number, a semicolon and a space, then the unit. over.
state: 50; A
